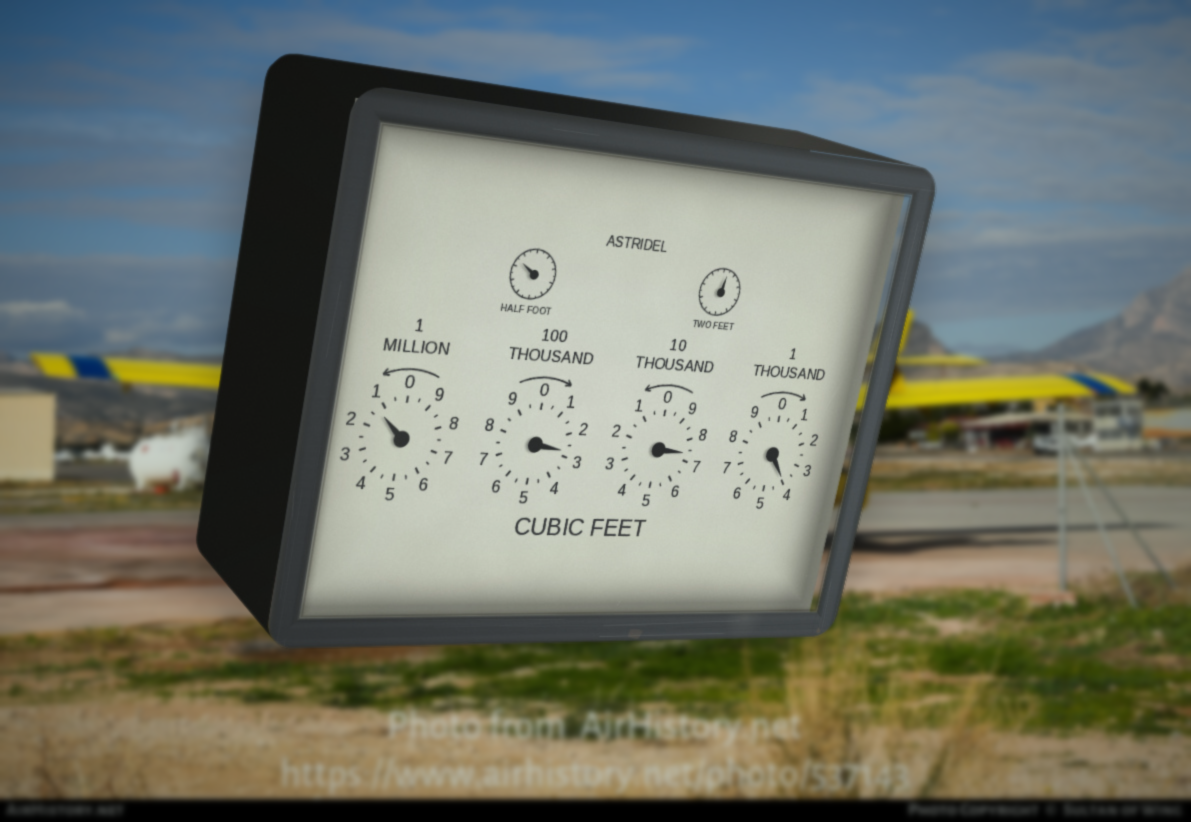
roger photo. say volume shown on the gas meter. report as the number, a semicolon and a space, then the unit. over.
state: 127400; ft³
